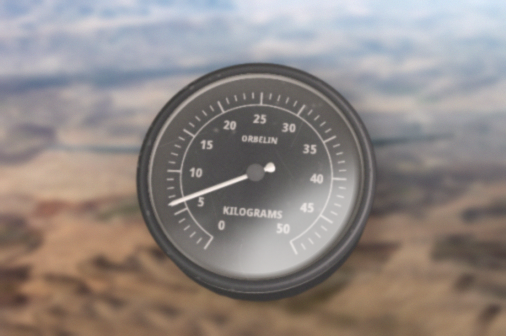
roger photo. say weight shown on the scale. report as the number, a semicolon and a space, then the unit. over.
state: 6; kg
